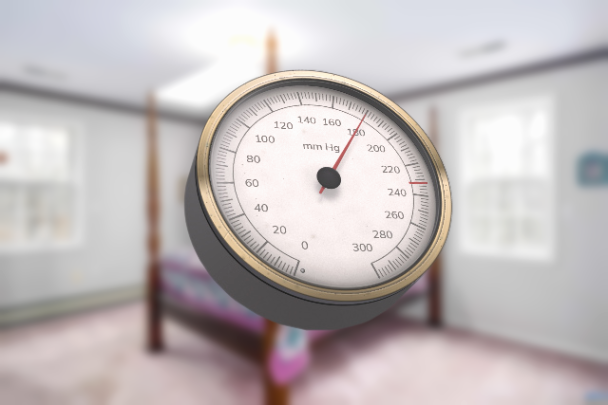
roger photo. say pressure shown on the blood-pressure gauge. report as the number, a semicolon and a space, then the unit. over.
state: 180; mmHg
